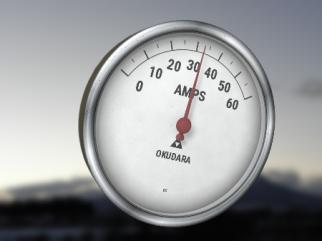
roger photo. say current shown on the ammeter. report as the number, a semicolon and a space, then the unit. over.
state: 32.5; A
